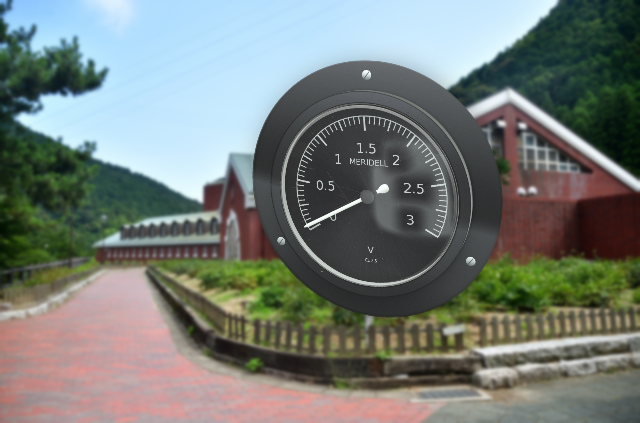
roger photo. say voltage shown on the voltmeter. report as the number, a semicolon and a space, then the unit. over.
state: 0.05; V
